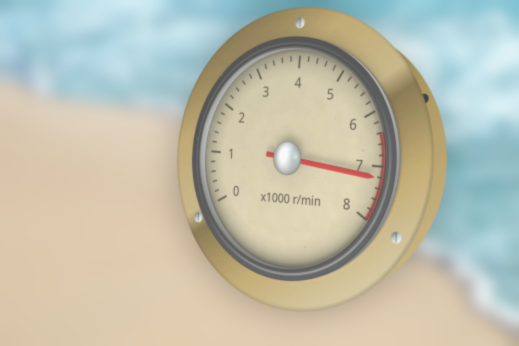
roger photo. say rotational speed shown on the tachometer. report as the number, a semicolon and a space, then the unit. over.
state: 7200; rpm
